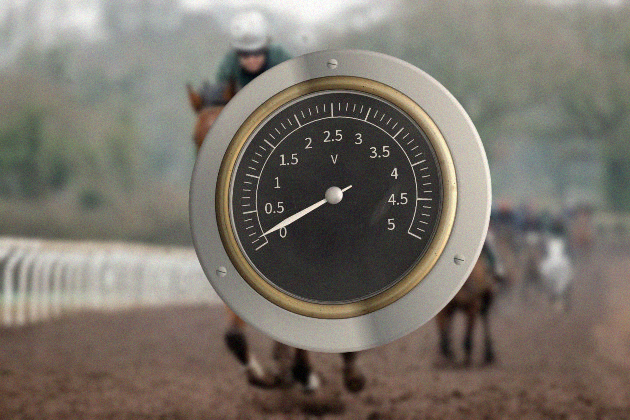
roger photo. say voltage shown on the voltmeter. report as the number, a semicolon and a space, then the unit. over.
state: 0.1; V
